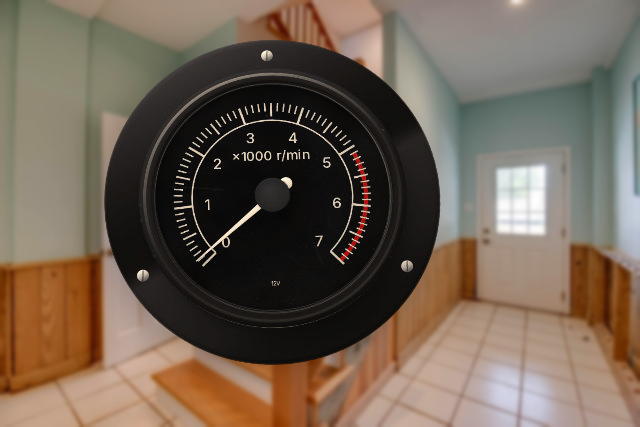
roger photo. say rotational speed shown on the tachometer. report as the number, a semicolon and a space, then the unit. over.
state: 100; rpm
